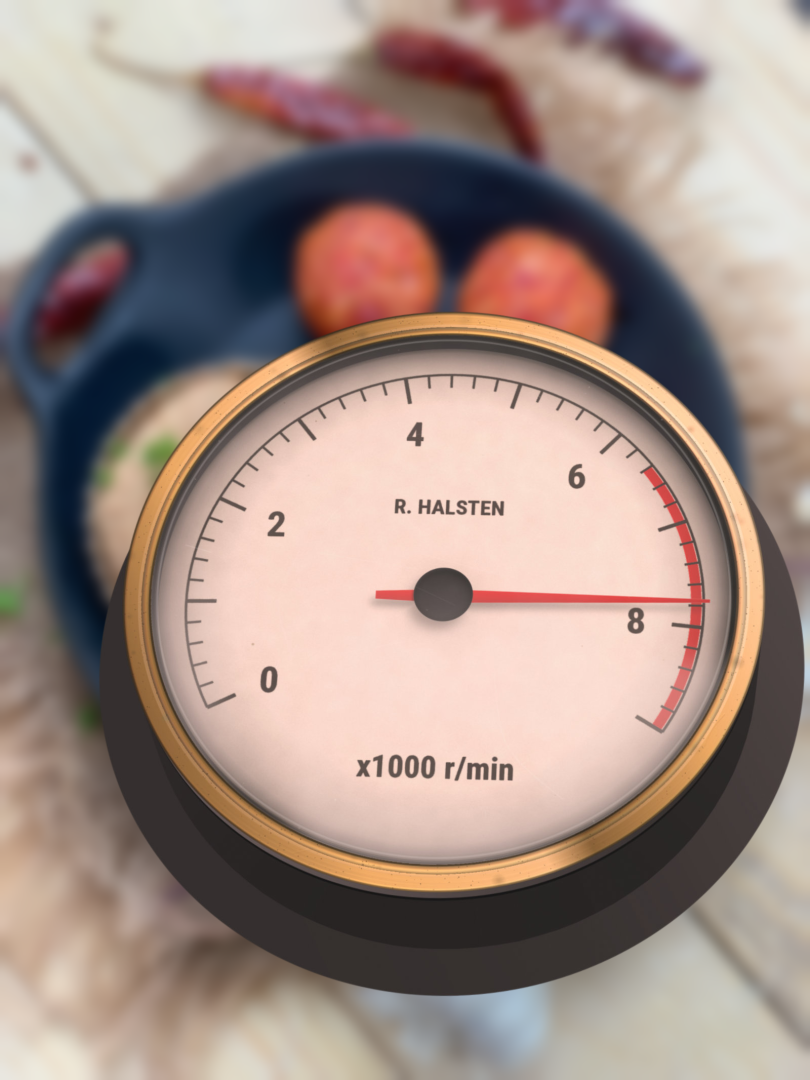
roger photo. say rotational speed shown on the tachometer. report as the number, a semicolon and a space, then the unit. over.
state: 7800; rpm
